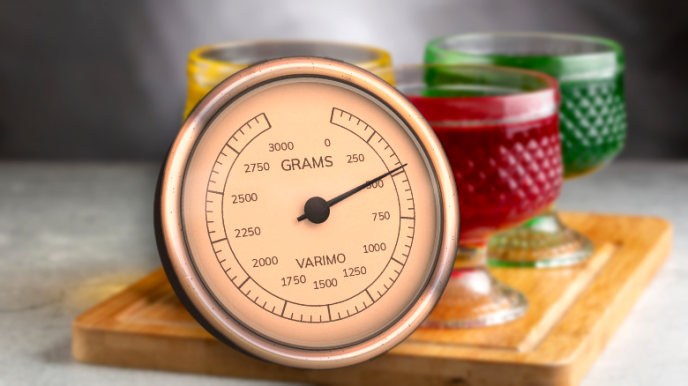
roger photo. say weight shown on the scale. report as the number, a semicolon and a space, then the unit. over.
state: 475; g
